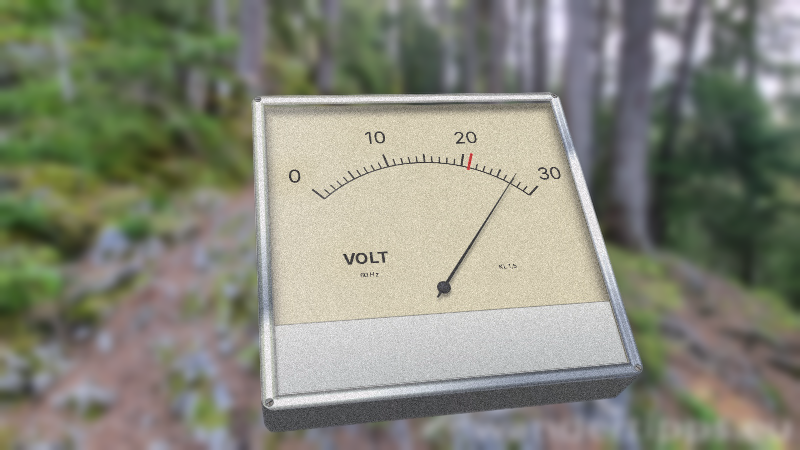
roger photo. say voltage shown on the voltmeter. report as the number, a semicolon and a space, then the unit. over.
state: 27; V
